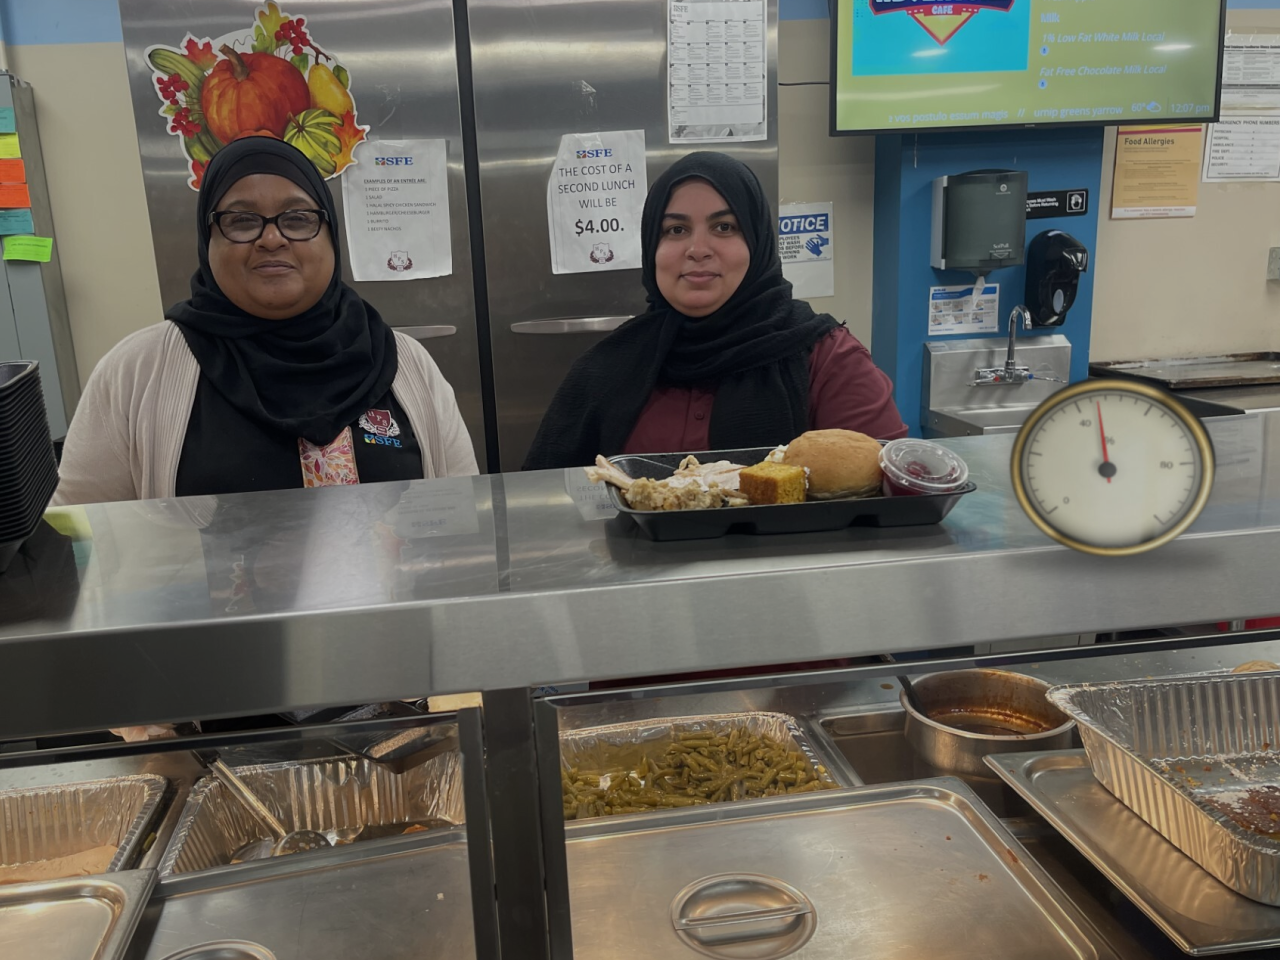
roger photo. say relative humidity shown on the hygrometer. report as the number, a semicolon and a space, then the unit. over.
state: 46; %
